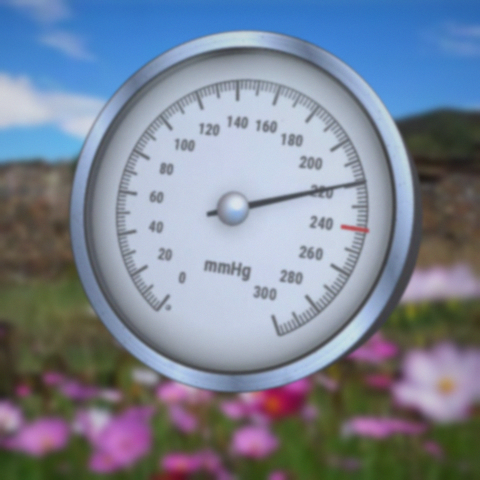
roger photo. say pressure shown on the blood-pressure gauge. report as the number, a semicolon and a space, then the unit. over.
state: 220; mmHg
